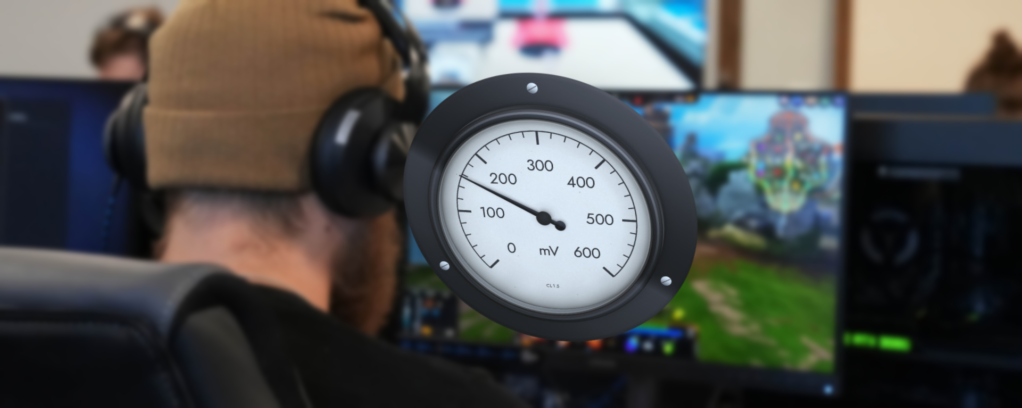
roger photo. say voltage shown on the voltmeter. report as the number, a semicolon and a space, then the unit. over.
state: 160; mV
